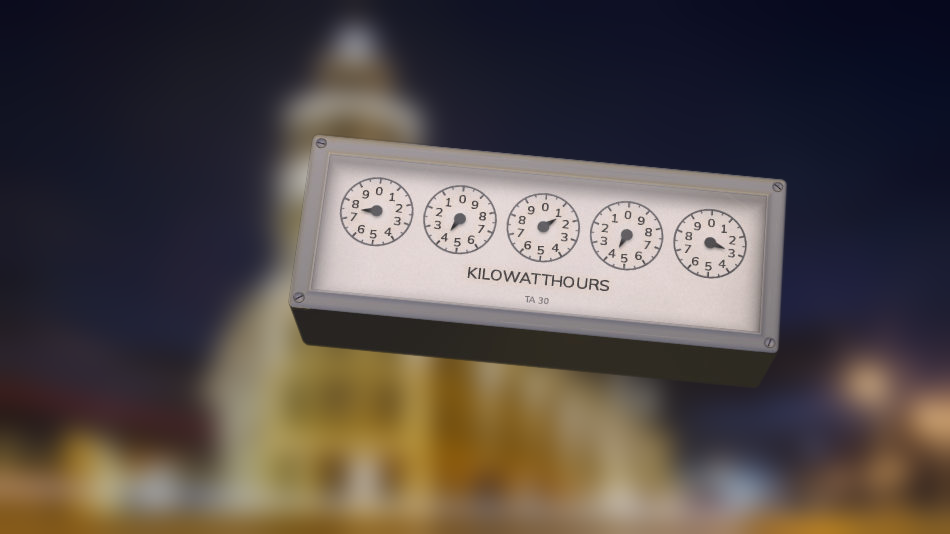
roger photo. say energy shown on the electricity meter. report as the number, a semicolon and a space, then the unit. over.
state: 74143; kWh
